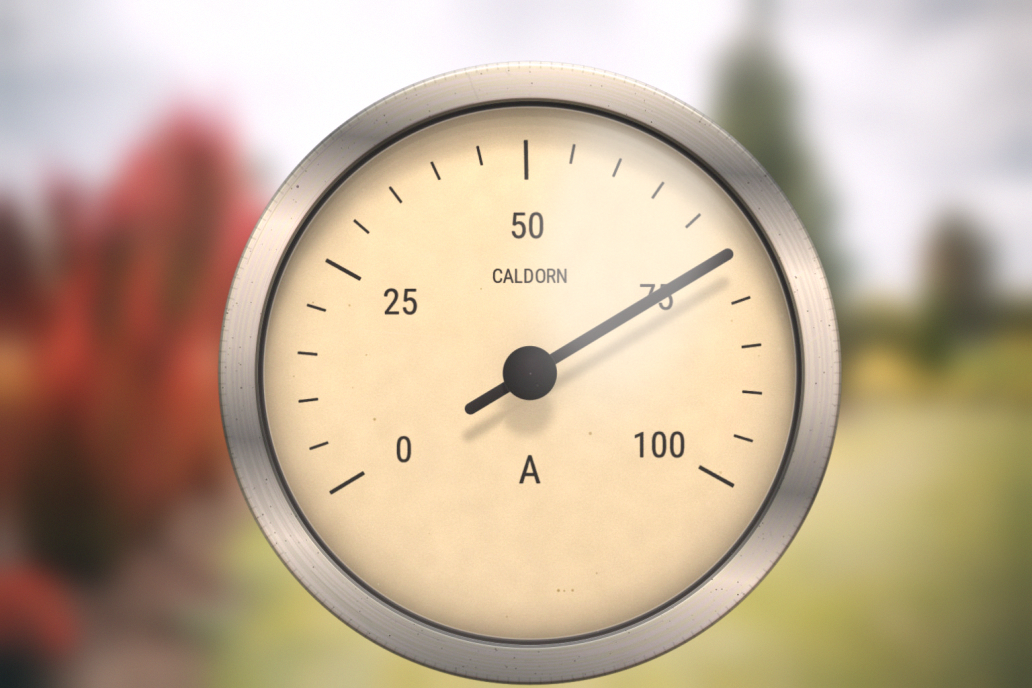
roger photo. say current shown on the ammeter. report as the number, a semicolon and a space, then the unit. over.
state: 75; A
